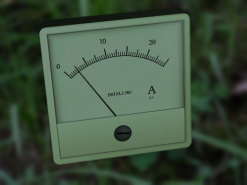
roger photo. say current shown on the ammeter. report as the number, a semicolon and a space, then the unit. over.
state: 2.5; A
